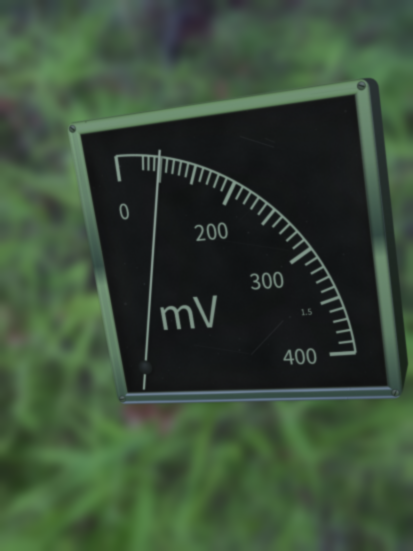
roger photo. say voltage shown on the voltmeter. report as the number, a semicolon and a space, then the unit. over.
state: 100; mV
